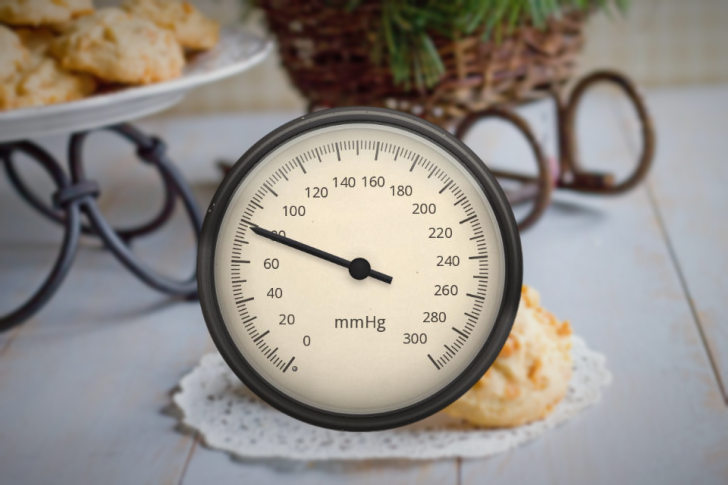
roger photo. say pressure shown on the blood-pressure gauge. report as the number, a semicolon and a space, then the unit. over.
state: 78; mmHg
